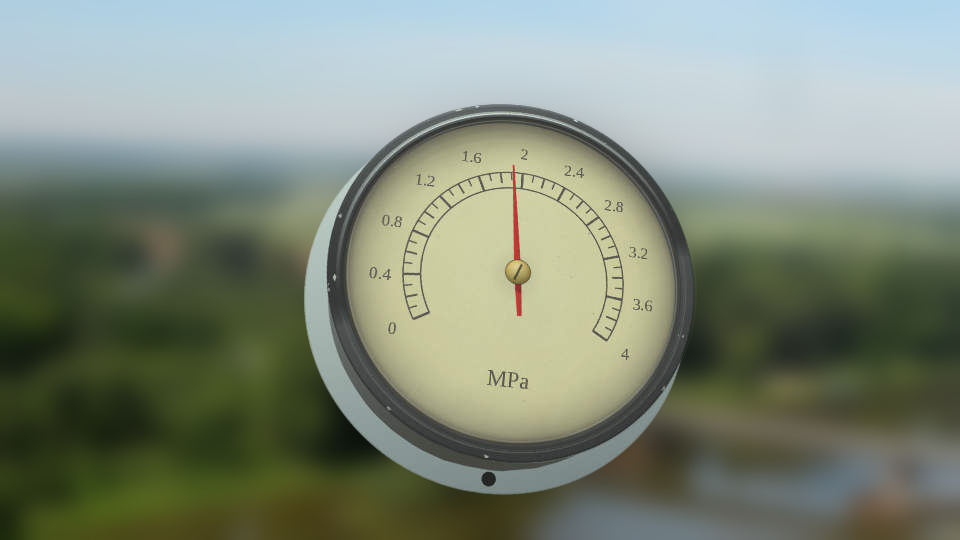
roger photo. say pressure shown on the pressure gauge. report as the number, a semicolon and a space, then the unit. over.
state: 1.9; MPa
